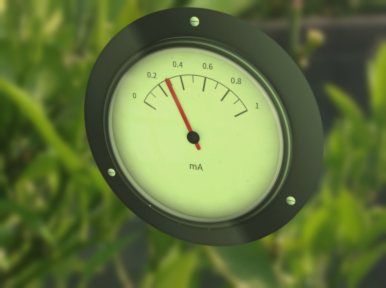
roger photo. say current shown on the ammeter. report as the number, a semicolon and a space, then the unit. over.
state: 0.3; mA
